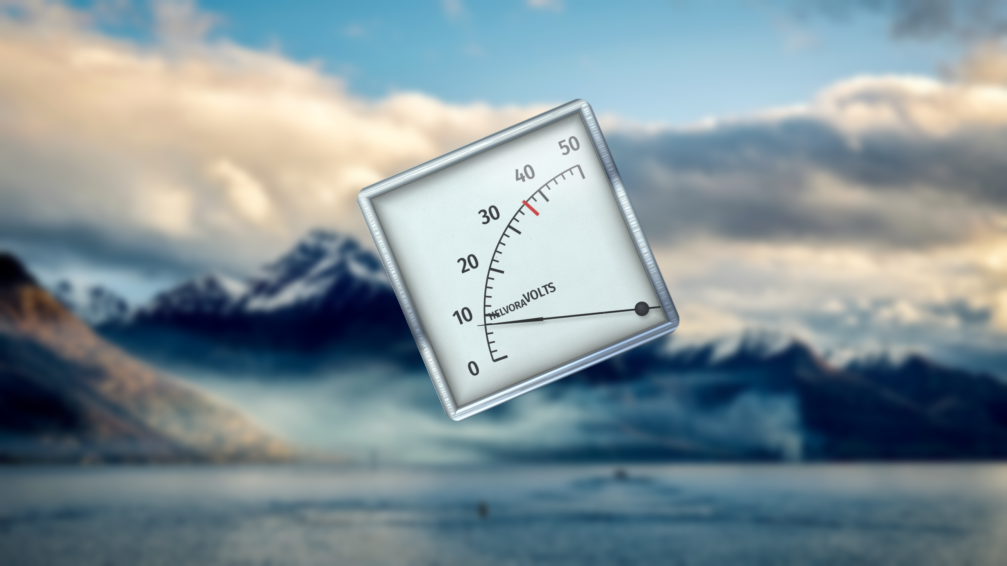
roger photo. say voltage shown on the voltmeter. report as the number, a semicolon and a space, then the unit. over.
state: 8; V
